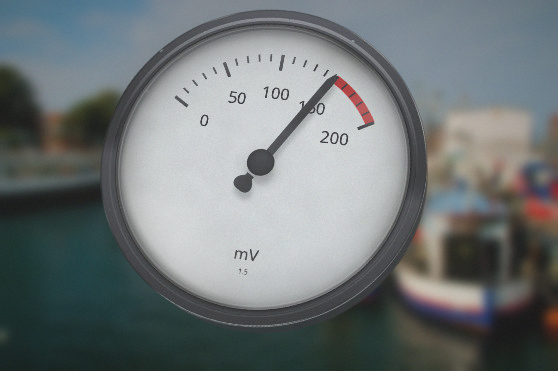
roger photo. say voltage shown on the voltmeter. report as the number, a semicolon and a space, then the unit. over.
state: 150; mV
